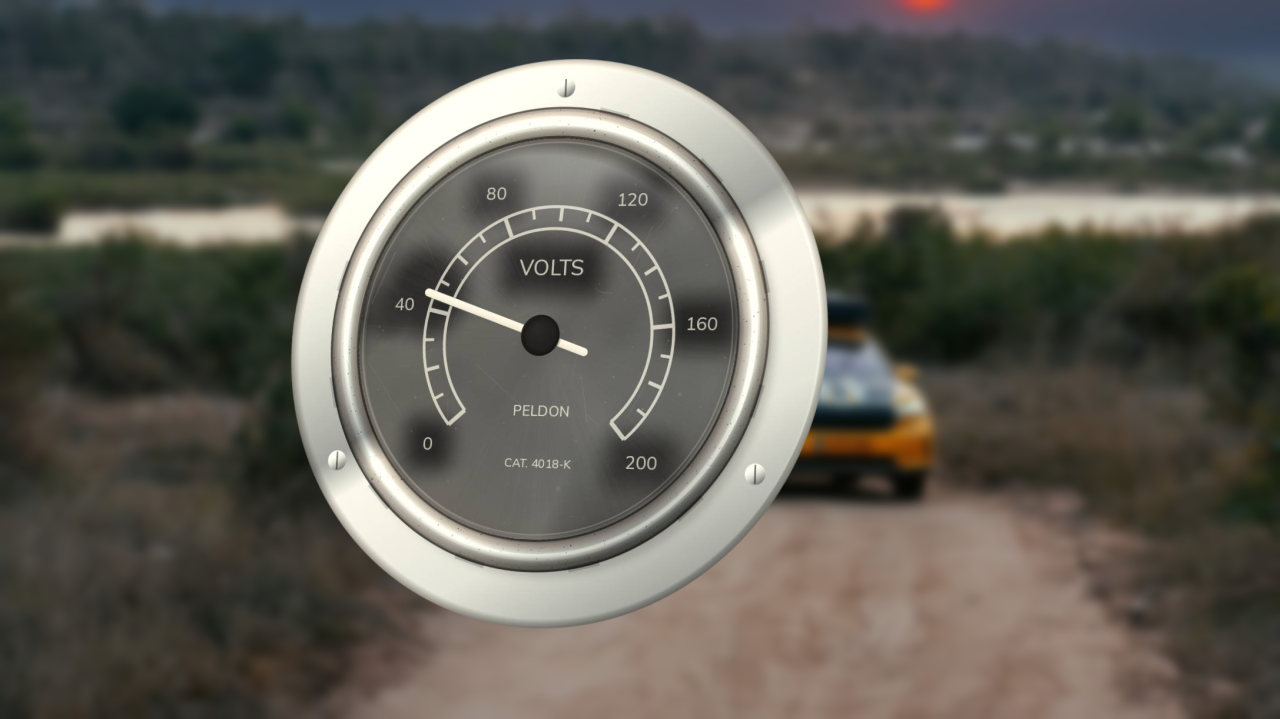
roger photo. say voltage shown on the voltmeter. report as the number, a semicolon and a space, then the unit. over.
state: 45; V
